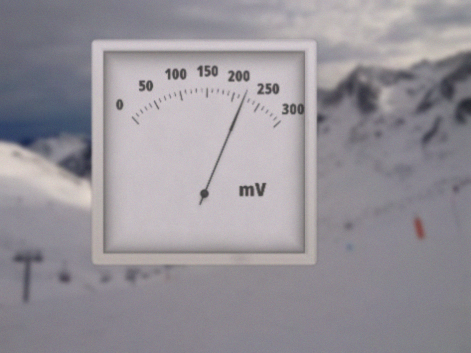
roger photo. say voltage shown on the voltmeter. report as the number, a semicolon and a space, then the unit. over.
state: 220; mV
